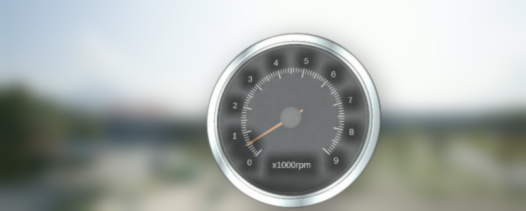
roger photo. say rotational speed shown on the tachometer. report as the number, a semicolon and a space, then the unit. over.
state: 500; rpm
